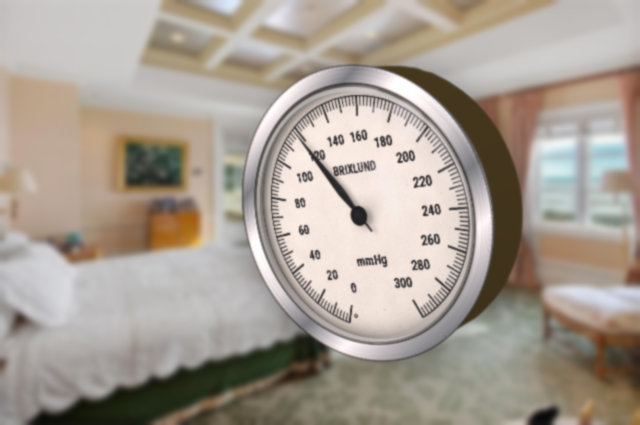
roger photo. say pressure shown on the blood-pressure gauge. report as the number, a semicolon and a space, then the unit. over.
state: 120; mmHg
